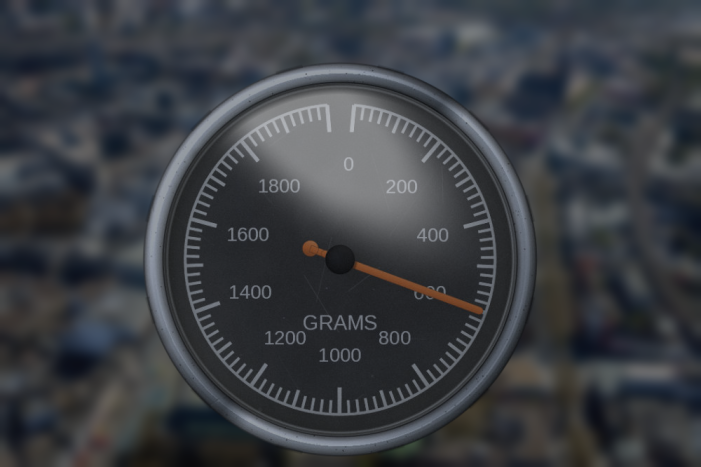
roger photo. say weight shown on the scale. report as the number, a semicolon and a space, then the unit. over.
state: 600; g
